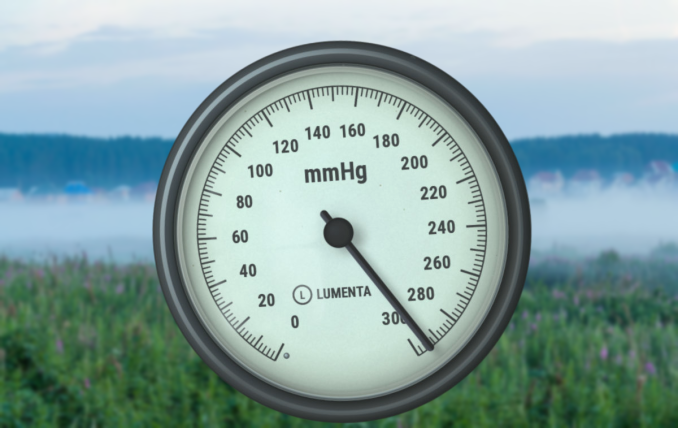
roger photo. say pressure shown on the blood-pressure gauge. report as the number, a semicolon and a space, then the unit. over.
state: 294; mmHg
